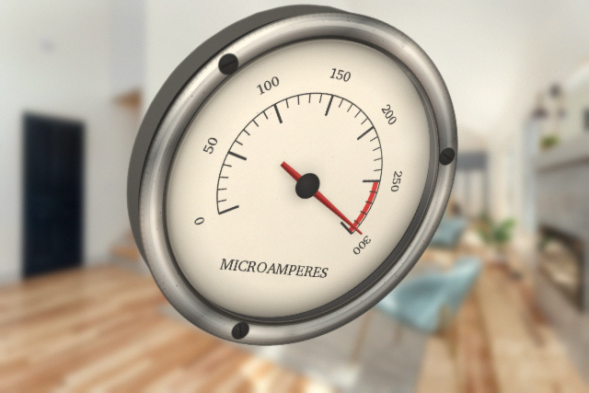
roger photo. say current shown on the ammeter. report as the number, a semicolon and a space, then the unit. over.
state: 295; µA
